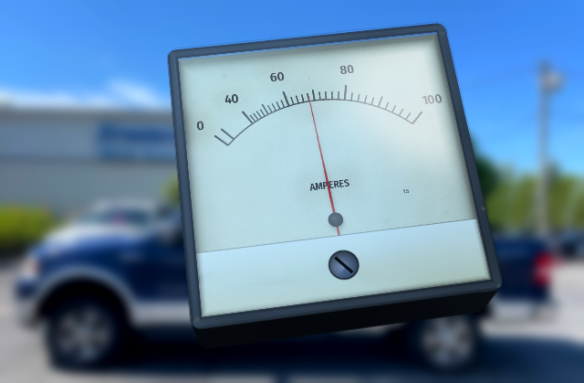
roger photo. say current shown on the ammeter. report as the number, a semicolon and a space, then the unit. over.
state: 68; A
